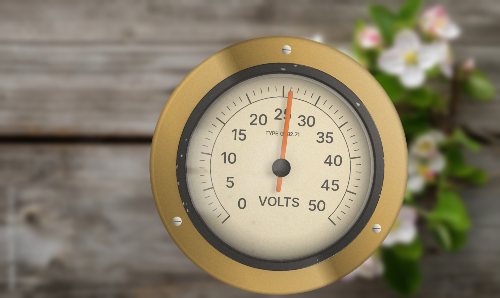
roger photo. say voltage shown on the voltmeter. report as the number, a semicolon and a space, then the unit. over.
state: 26; V
